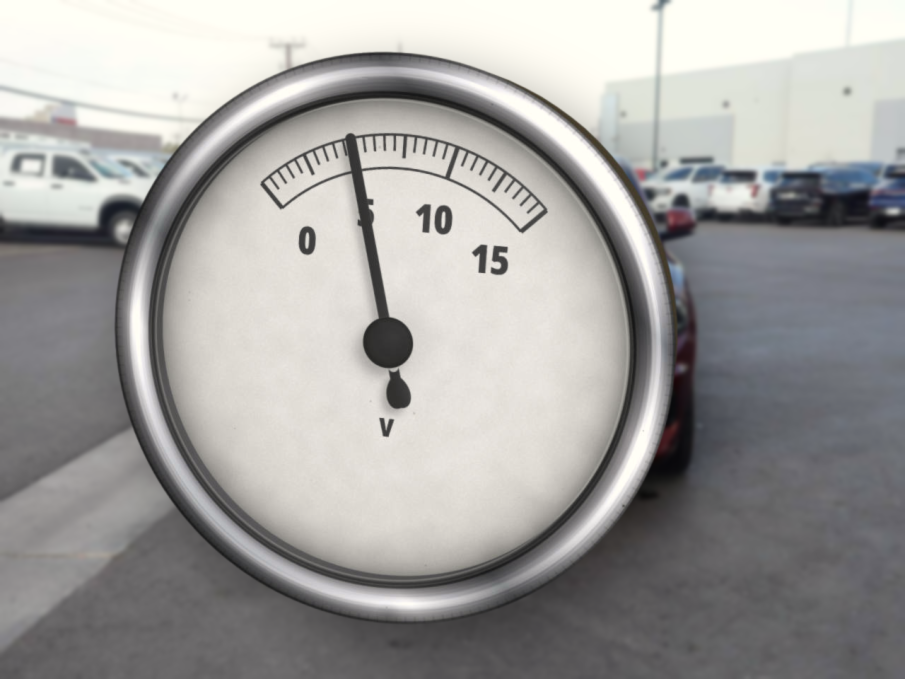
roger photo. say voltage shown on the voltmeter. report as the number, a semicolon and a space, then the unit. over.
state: 5; V
